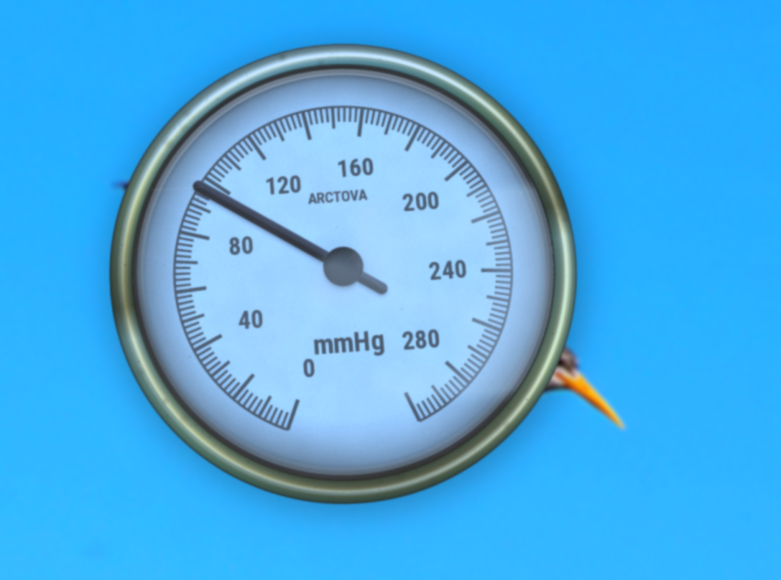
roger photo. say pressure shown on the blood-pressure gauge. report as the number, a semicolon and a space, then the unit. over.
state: 96; mmHg
